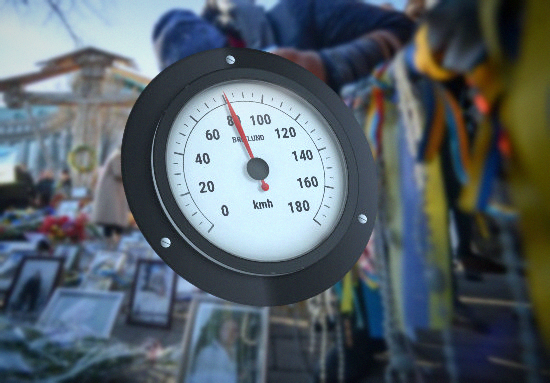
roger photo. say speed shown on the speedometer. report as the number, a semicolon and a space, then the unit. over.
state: 80; km/h
